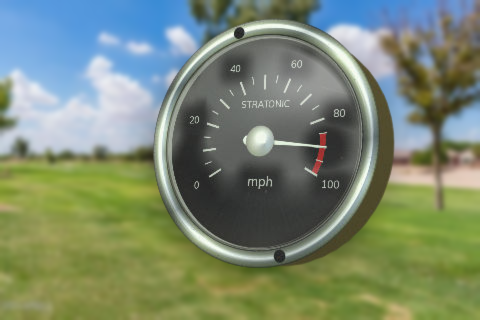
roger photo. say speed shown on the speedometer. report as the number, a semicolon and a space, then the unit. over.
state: 90; mph
